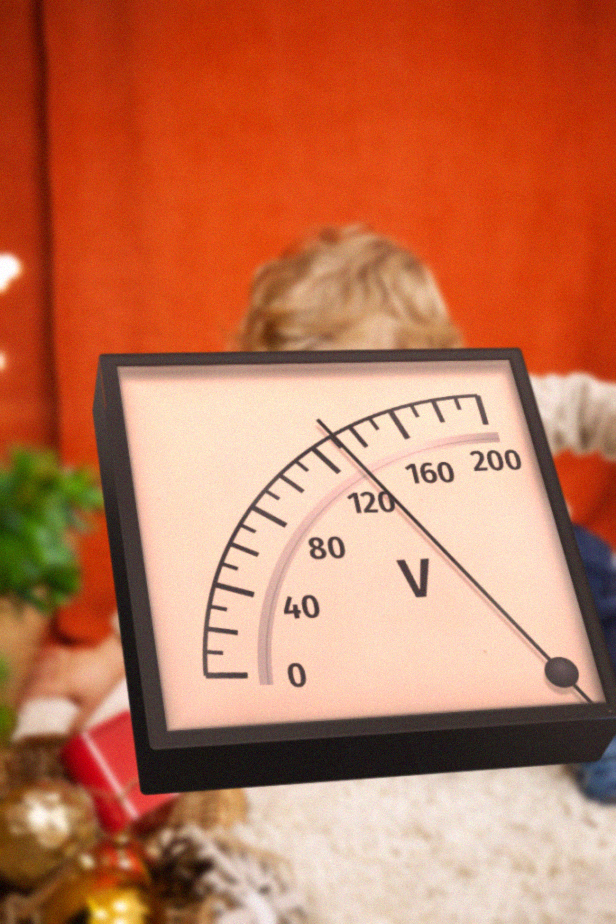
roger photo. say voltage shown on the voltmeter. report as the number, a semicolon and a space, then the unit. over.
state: 130; V
